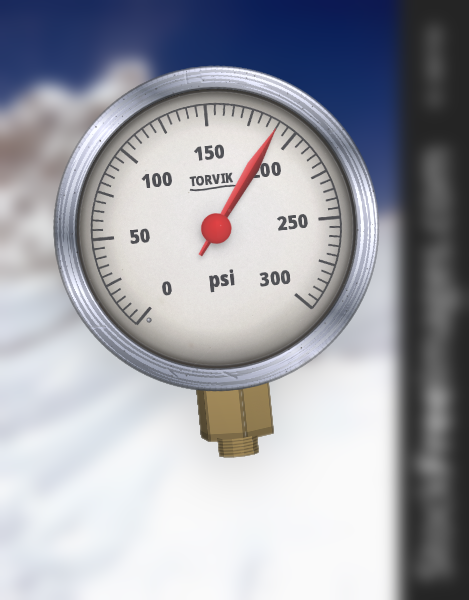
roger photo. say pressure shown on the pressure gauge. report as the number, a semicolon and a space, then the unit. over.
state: 190; psi
